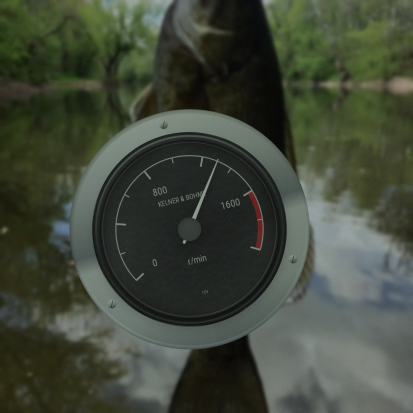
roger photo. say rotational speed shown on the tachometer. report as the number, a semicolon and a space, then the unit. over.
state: 1300; rpm
